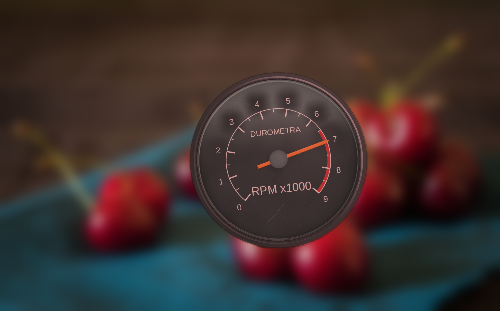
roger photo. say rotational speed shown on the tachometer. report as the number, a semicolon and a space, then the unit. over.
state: 7000; rpm
